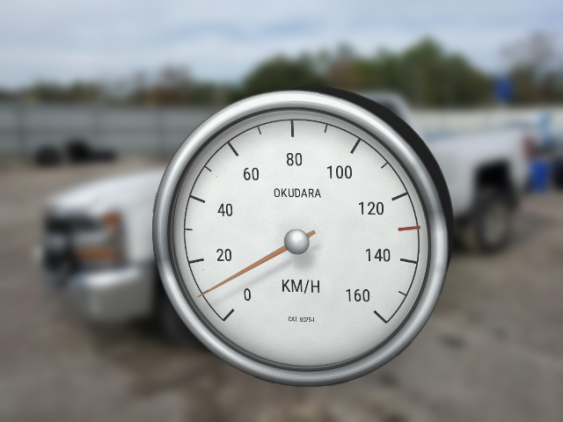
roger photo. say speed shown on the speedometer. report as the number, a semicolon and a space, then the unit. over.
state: 10; km/h
